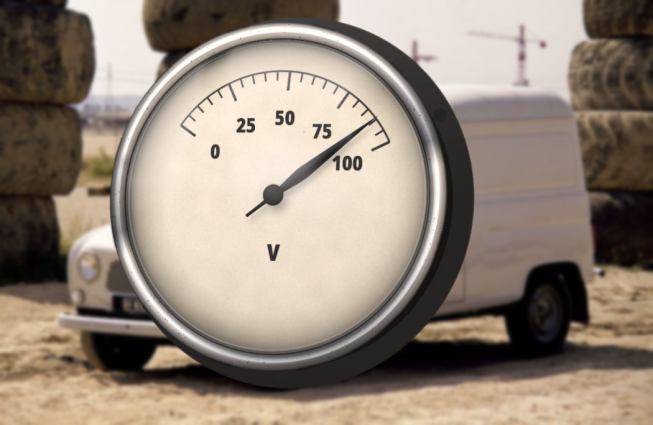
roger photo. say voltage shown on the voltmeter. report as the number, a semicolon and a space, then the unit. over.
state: 90; V
